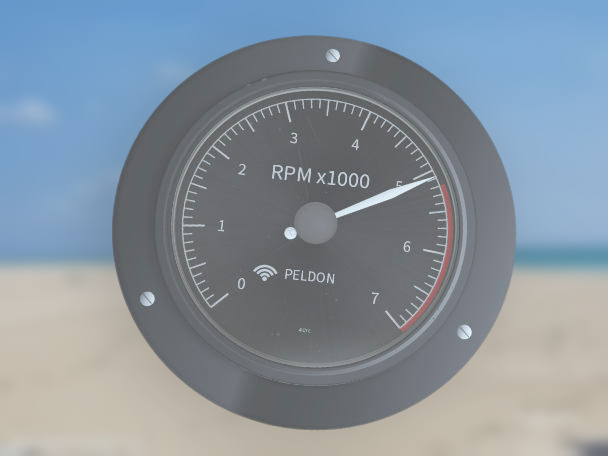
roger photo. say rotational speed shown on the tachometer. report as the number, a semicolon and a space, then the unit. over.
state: 5100; rpm
